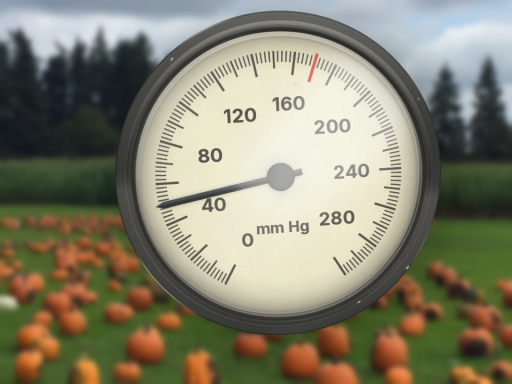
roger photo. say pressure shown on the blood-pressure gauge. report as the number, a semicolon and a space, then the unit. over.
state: 50; mmHg
